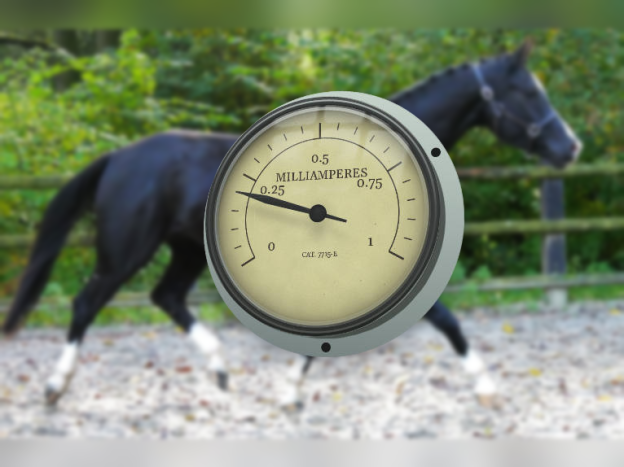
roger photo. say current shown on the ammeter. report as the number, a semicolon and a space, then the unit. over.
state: 0.2; mA
